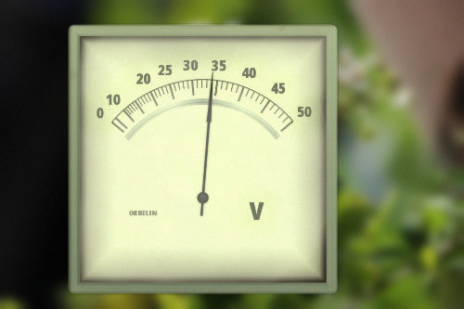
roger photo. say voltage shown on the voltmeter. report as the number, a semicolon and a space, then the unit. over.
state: 34; V
